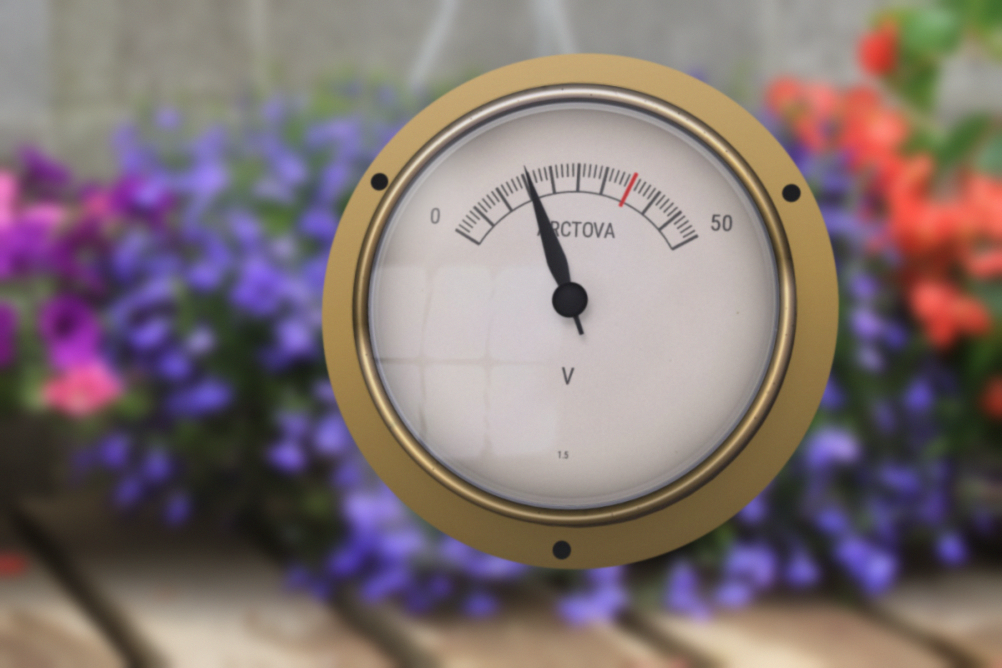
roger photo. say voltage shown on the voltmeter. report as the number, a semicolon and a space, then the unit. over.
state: 16; V
